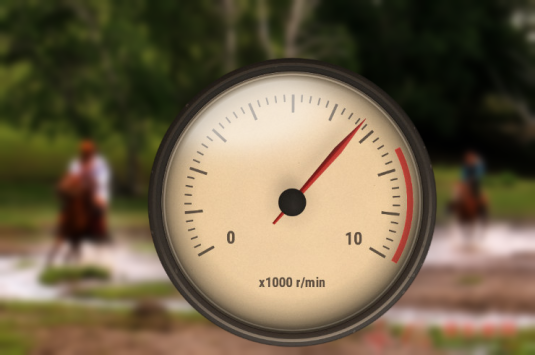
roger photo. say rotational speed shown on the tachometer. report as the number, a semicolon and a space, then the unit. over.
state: 6700; rpm
